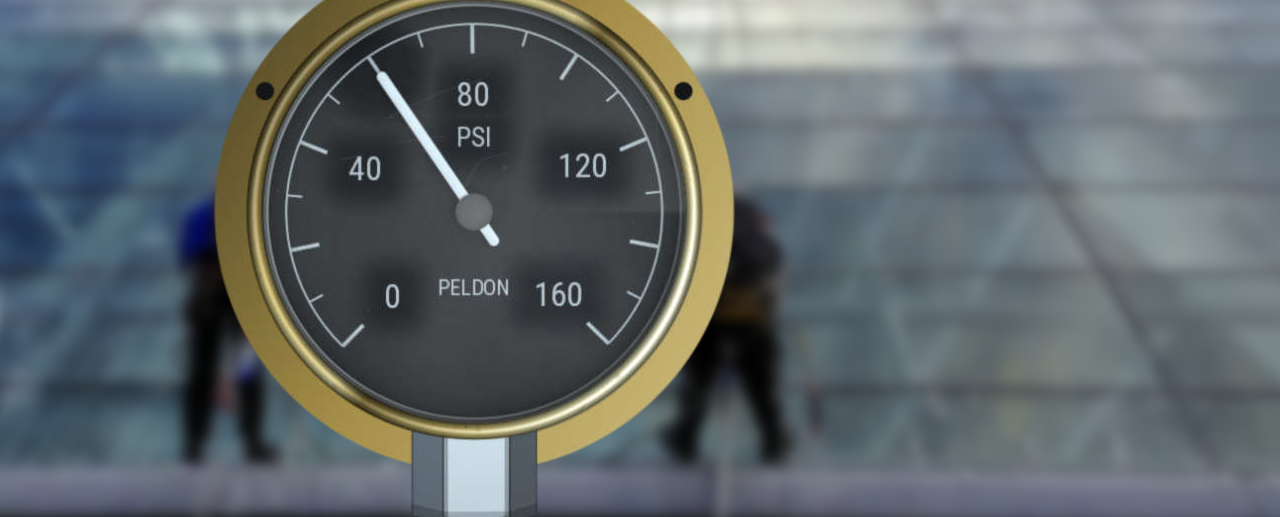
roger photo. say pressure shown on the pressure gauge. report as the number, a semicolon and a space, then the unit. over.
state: 60; psi
